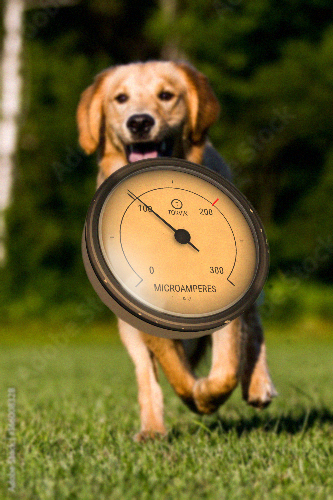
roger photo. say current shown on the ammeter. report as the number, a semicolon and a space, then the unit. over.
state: 100; µA
